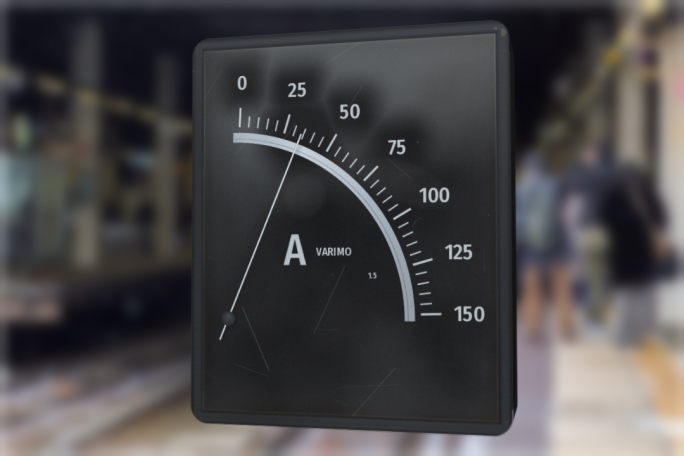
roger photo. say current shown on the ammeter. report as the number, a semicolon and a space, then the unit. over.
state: 35; A
